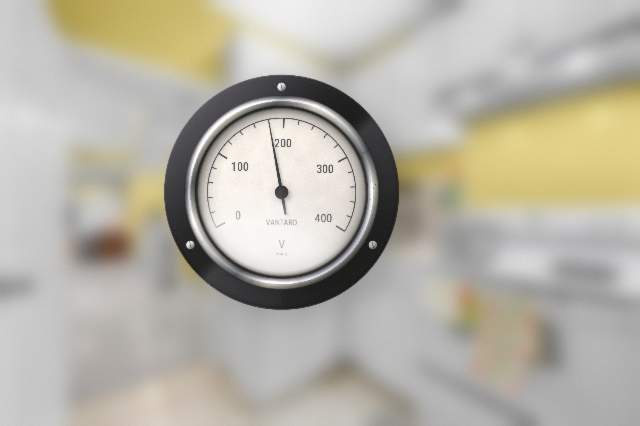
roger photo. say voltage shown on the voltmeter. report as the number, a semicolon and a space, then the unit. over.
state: 180; V
